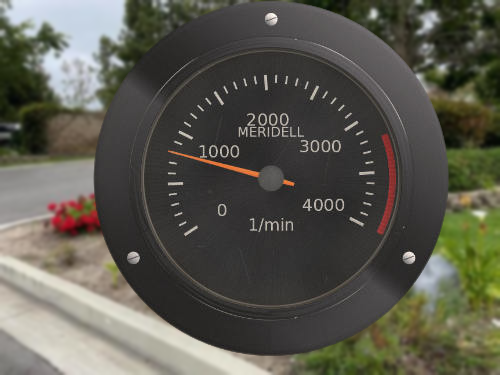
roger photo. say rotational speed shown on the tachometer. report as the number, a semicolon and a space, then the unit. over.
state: 800; rpm
